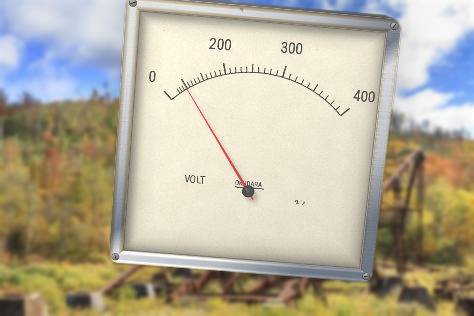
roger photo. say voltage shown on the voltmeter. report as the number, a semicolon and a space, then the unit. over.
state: 100; V
